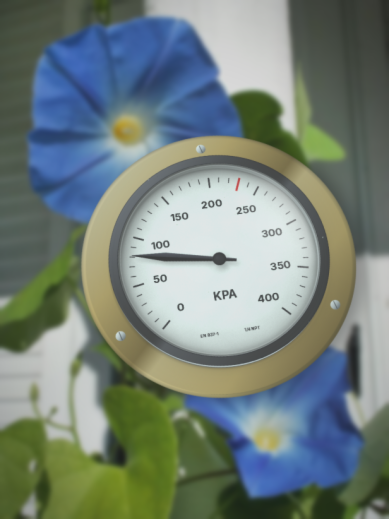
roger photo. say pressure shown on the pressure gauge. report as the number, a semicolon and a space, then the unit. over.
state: 80; kPa
